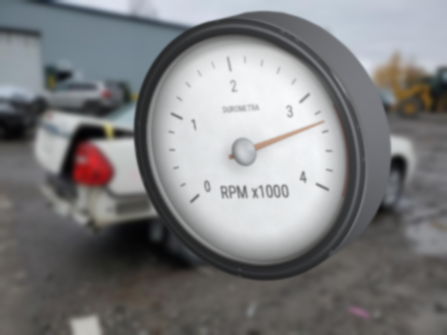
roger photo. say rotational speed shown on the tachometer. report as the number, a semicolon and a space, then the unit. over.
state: 3300; rpm
